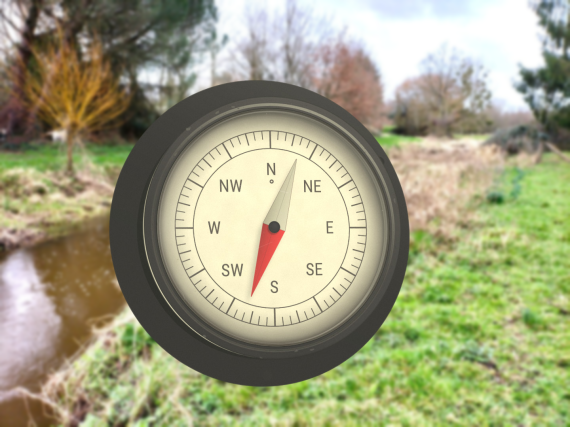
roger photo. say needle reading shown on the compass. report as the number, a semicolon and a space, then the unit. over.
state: 200; °
